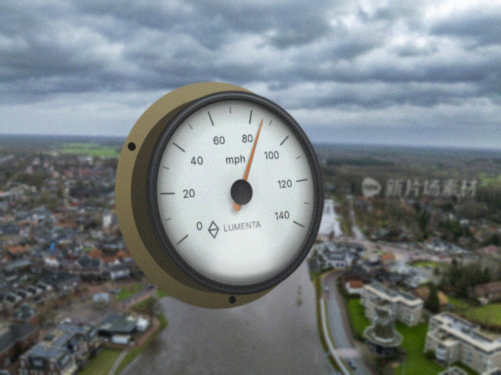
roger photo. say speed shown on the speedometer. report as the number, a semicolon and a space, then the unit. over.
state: 85; mph
